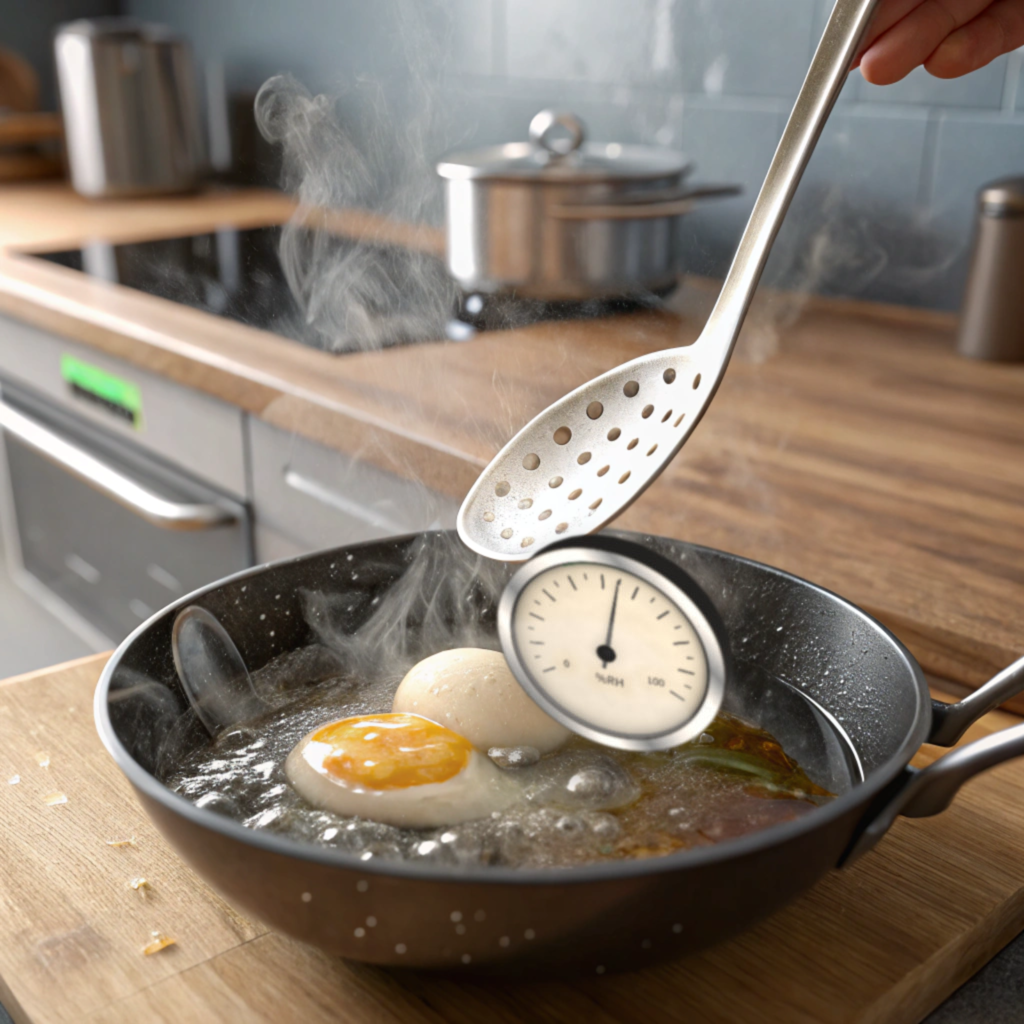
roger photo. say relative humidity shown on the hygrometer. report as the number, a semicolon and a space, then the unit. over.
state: 55; %
